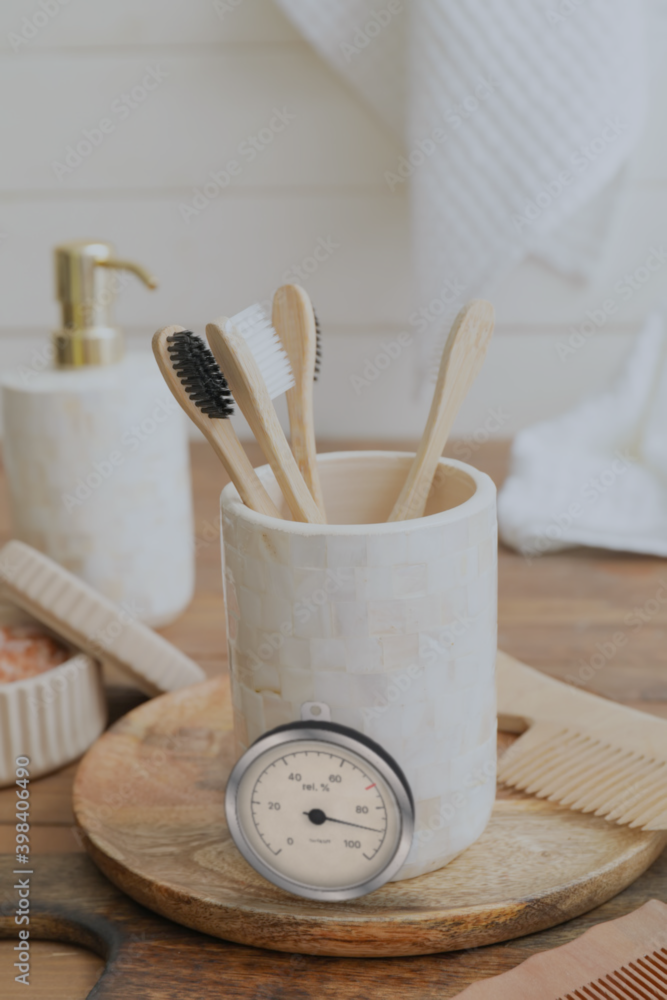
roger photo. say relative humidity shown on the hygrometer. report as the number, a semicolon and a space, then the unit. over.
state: 88; %
